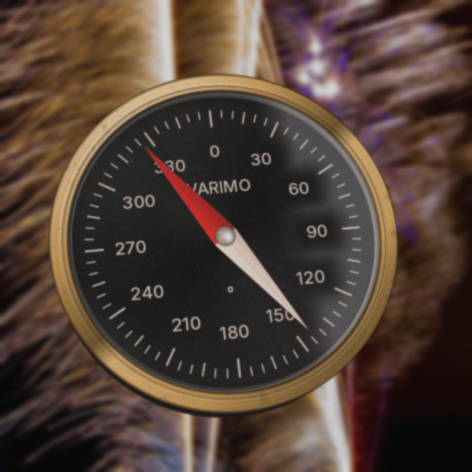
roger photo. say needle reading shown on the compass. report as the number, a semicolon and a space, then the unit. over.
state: 325; °
